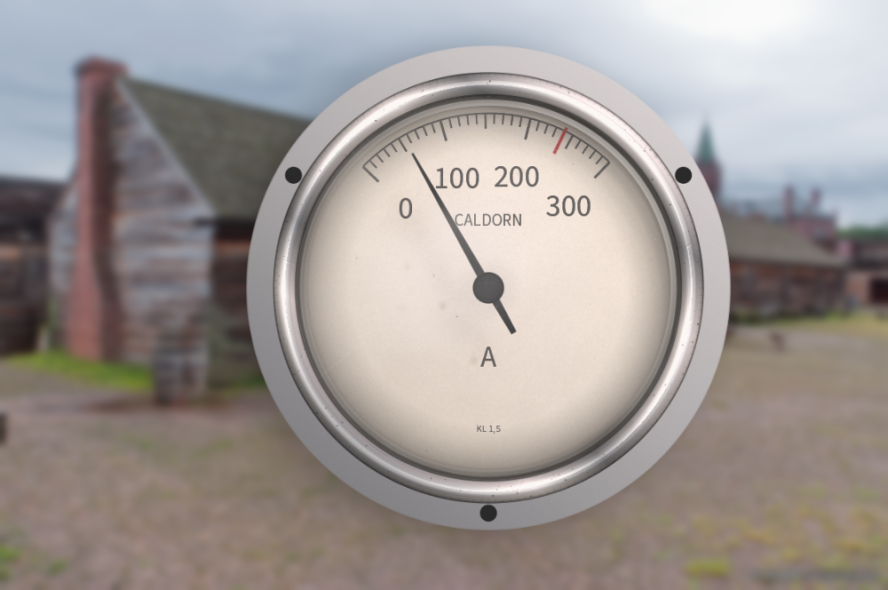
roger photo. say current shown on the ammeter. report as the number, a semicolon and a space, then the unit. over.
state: 55; A
